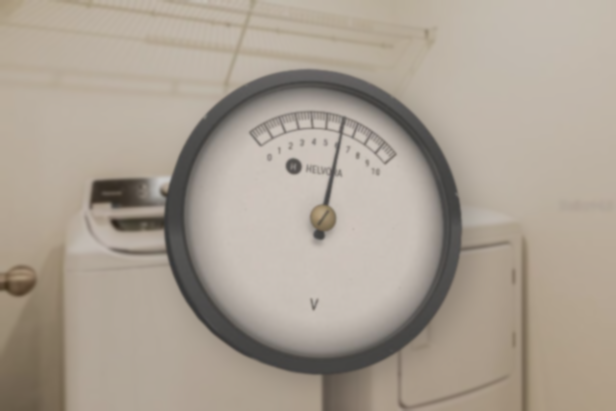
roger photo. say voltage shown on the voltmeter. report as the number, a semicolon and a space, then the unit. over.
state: 6; V
